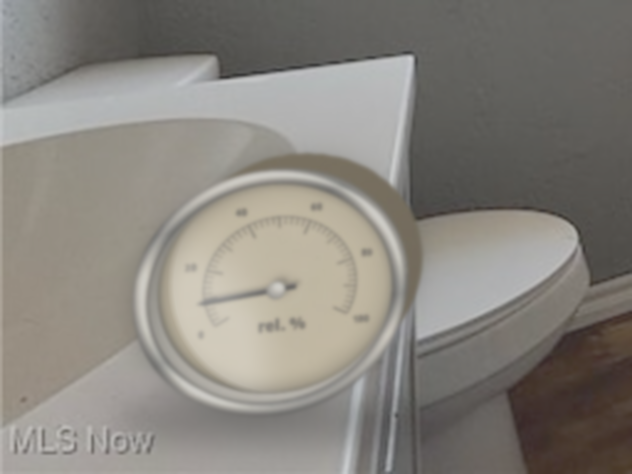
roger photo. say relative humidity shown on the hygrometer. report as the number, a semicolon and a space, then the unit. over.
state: 10; %
